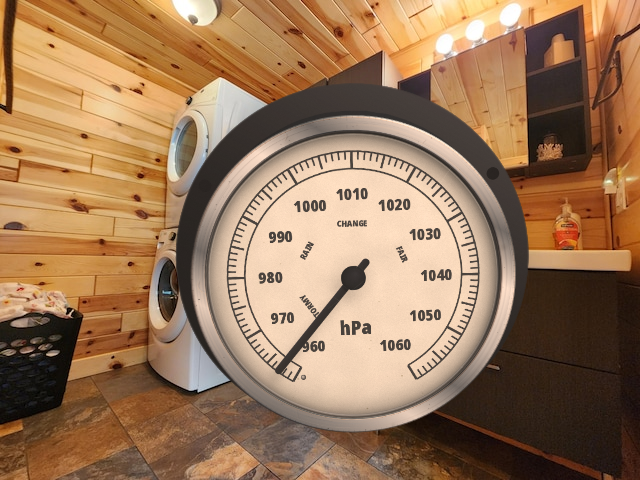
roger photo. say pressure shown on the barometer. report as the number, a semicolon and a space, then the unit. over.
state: 963; hPa
